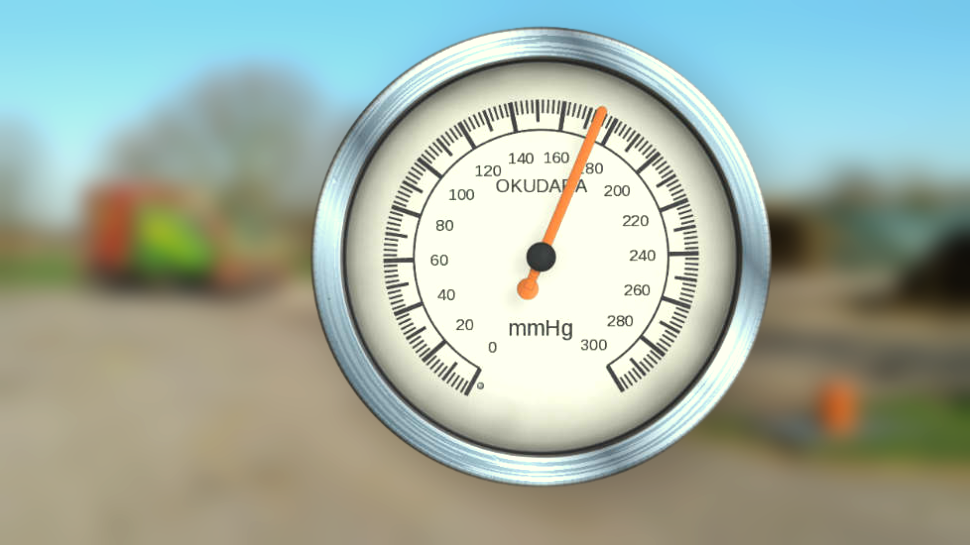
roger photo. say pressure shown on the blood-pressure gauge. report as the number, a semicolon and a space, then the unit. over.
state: 174; mmHg
